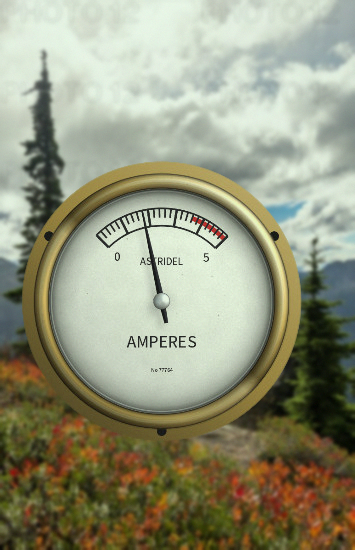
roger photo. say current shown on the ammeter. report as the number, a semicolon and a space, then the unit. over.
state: 1.8; A
